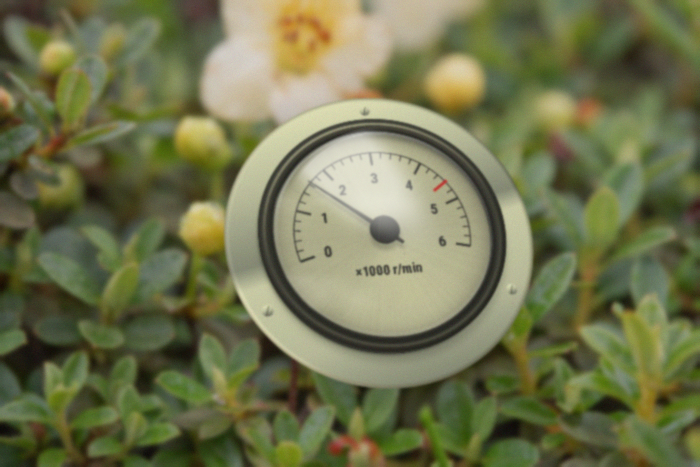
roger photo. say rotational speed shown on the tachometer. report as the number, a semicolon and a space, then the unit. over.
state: 1600; rpm
